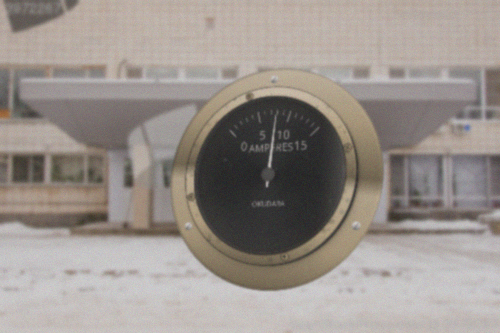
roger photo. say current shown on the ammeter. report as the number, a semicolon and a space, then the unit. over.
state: 8; A
